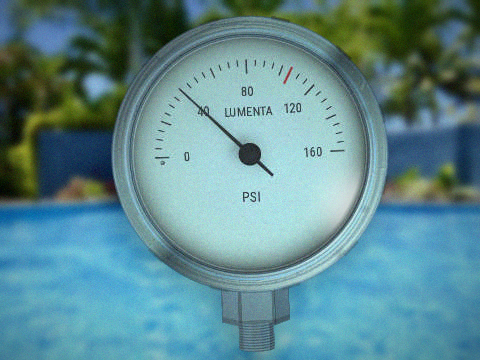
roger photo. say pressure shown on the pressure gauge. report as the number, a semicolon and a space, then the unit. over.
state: 40; psi
